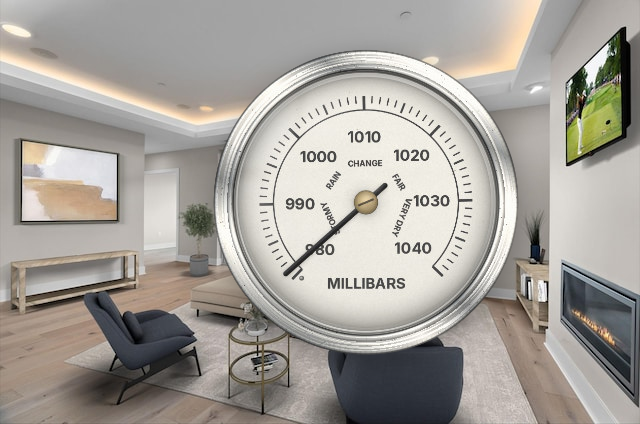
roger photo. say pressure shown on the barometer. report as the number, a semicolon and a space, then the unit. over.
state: 981; mbar
